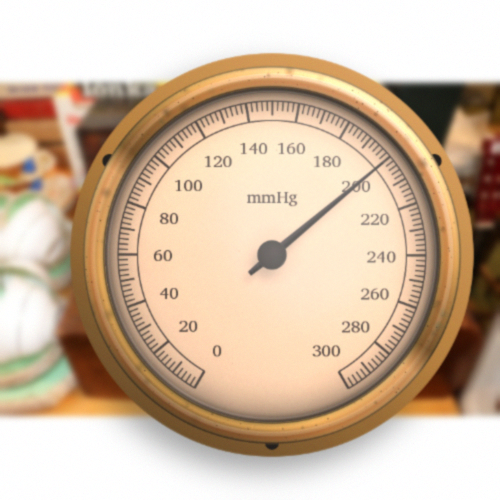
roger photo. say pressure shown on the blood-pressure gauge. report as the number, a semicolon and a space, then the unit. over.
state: 200; mmHg
